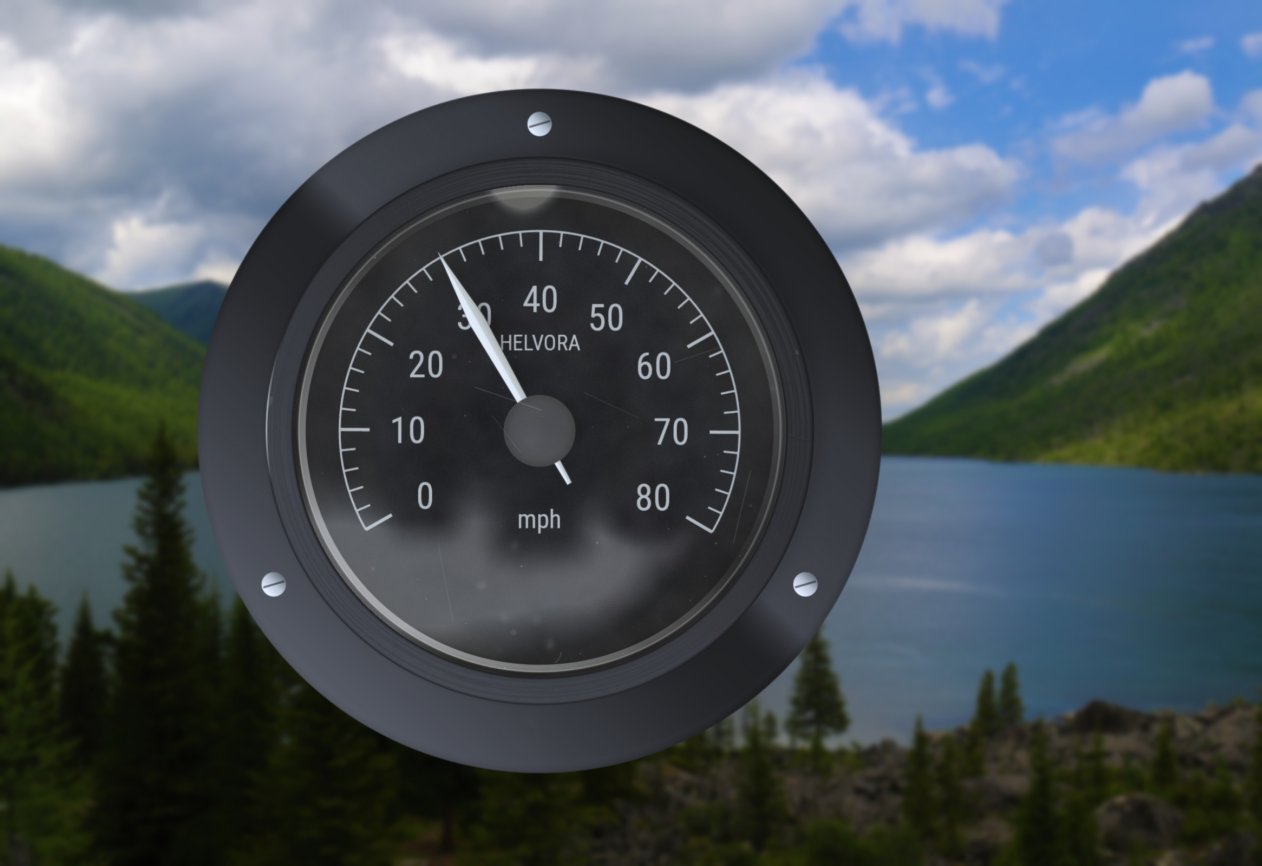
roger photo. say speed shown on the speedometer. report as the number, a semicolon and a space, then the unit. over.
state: 30; mph
